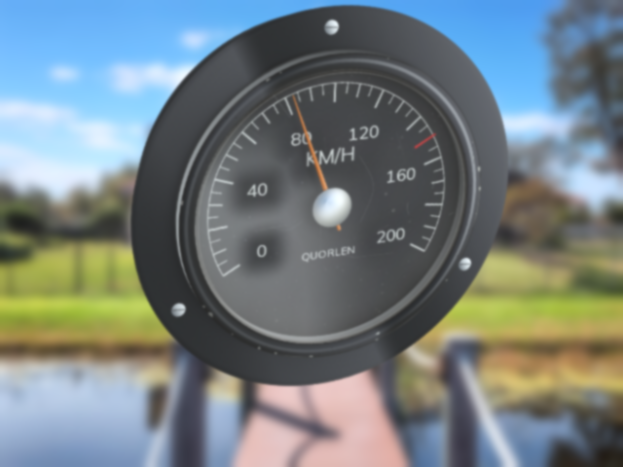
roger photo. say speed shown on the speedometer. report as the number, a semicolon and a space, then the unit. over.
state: 82.5; km/h
